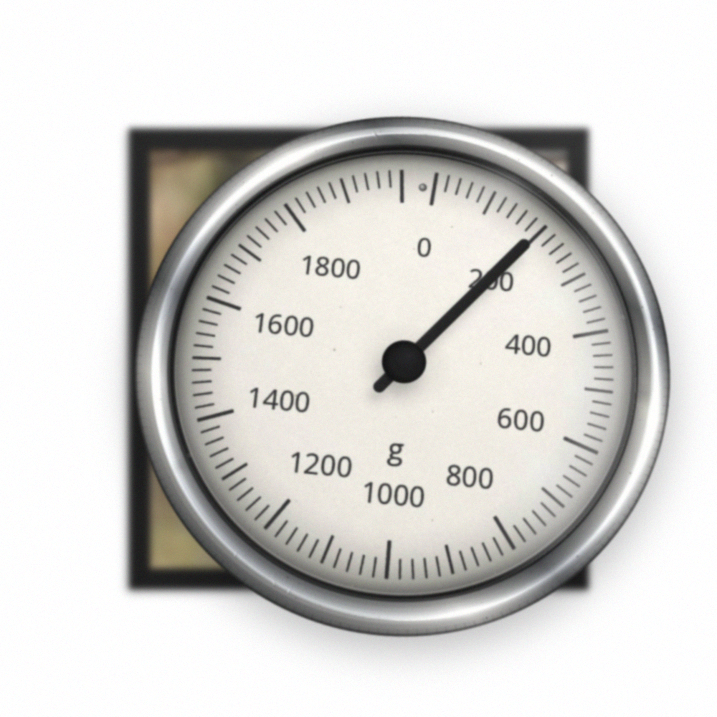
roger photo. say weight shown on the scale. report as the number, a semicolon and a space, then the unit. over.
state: 200; g
